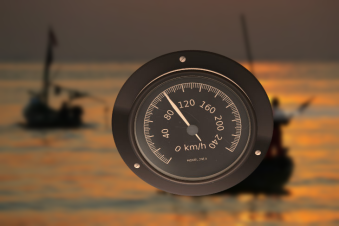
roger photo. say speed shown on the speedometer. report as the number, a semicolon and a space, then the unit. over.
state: 100; km/h
